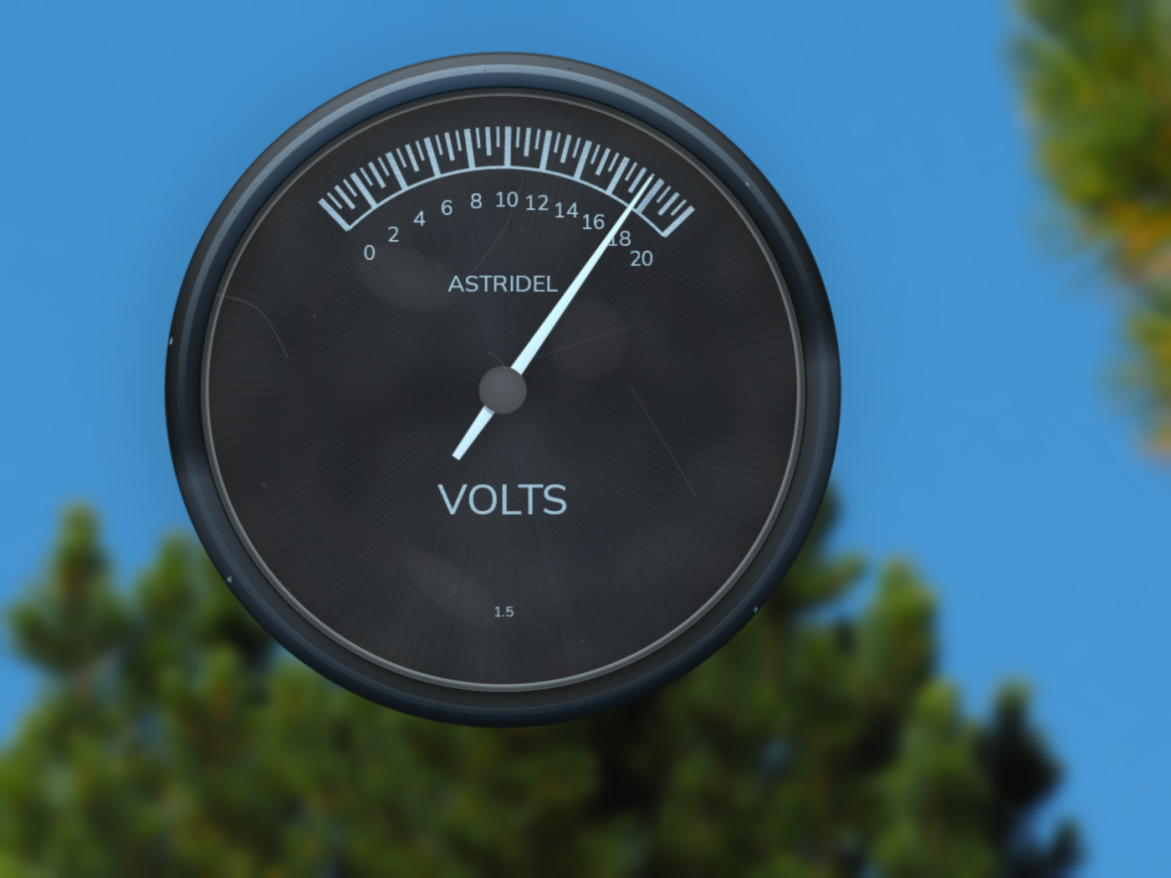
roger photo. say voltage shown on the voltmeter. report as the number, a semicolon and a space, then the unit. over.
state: 17.5; V
